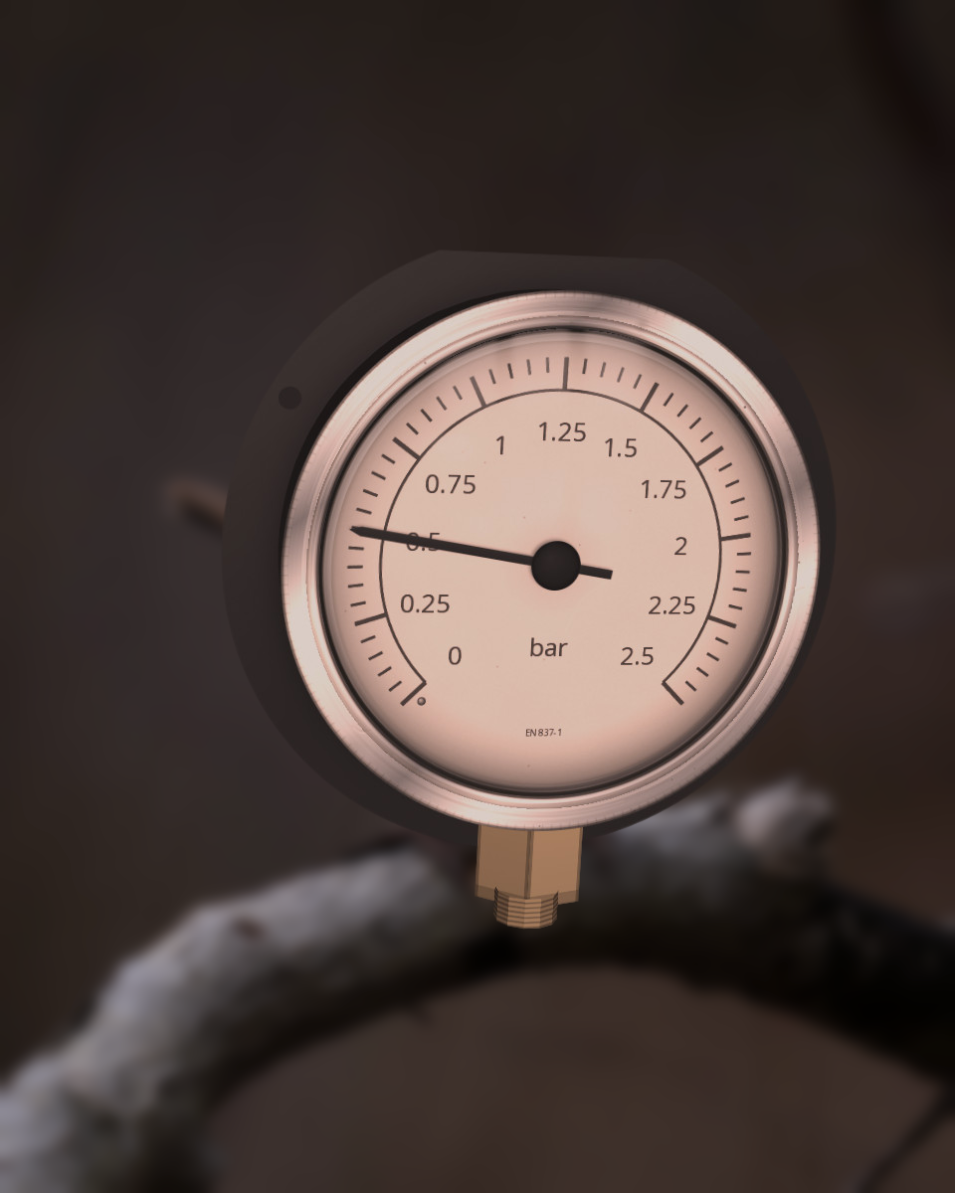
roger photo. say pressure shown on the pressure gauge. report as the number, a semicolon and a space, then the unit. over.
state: 0.5; bar
